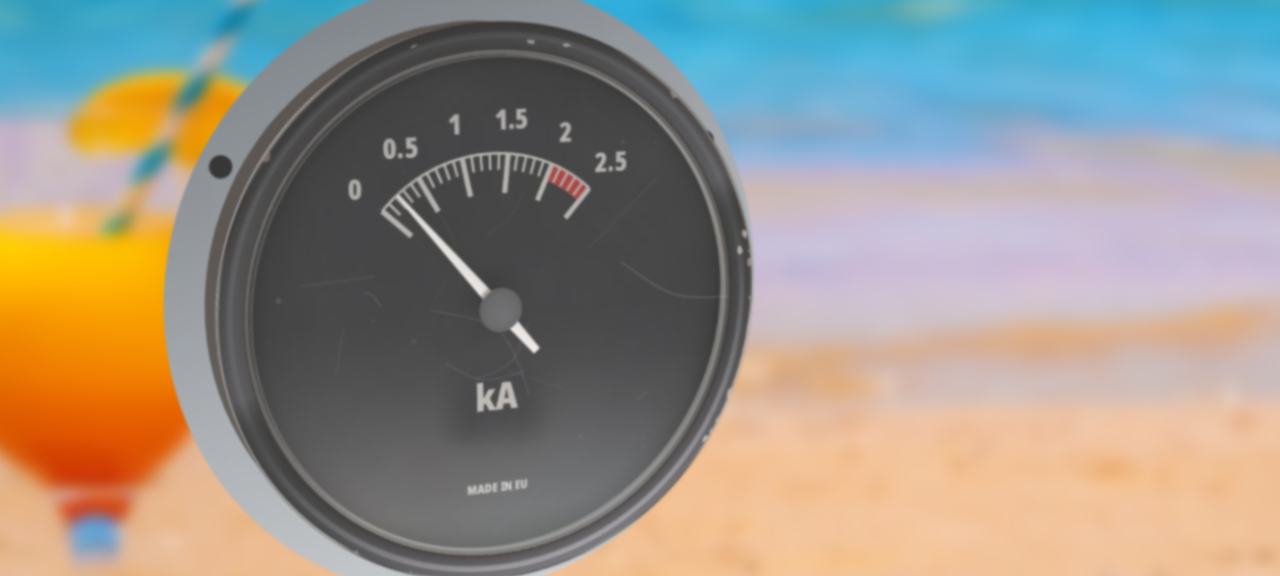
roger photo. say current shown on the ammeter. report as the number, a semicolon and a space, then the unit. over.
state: 0.2; kA
